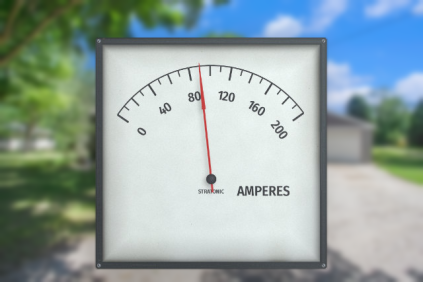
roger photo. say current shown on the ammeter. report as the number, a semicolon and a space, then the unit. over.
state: 90; A
